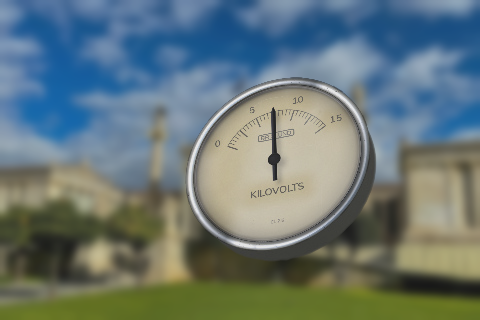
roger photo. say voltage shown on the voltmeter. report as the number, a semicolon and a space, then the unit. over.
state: 7.5; kV
